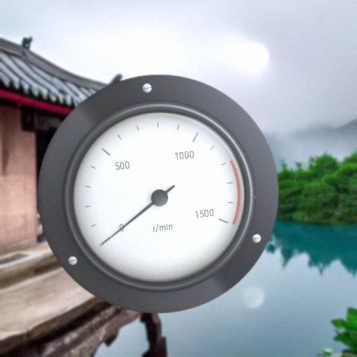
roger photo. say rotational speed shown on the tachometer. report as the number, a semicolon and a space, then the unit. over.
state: 0; rpm
